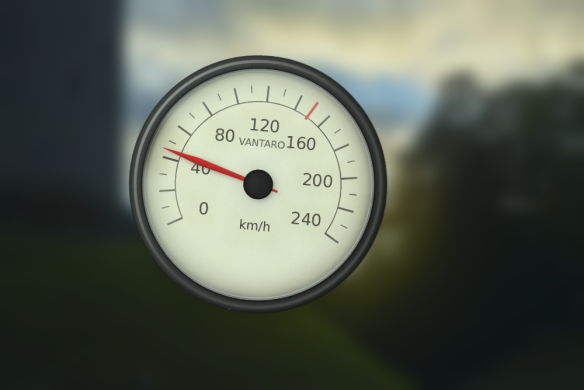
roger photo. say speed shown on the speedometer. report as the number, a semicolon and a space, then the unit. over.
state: 45; km/h
